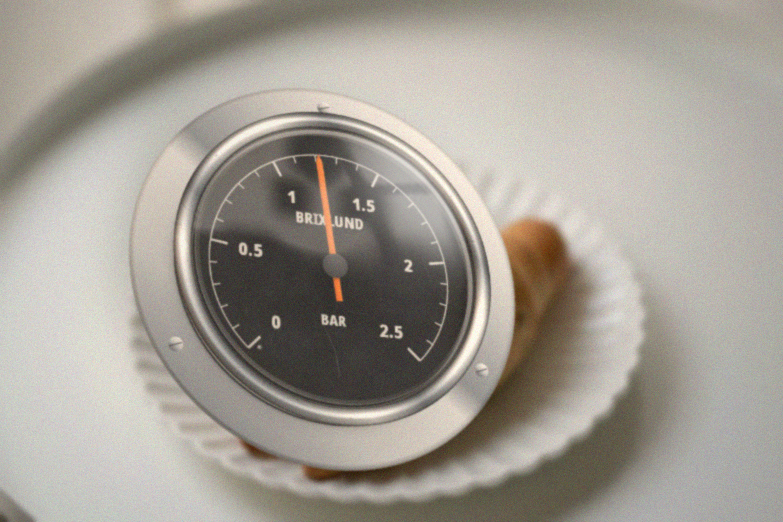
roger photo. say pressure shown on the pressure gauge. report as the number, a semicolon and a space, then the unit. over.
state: 1.2; bar
